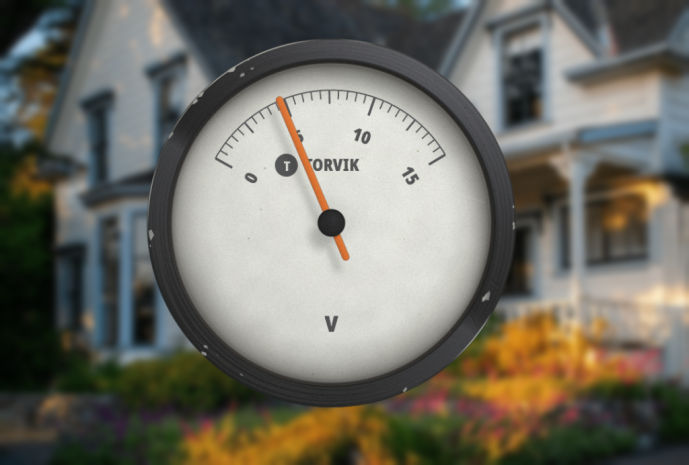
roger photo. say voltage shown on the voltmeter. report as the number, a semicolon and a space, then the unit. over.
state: 4.75; V
